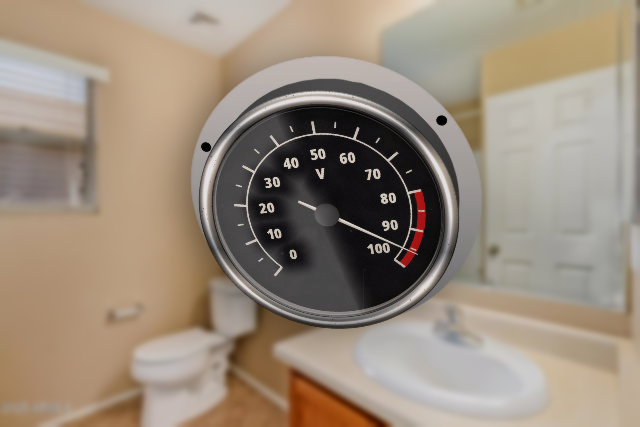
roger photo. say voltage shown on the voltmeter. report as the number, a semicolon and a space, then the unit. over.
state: 95; V
